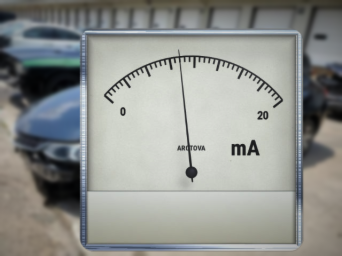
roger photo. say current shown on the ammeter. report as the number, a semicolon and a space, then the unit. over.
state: 8.5; mA
